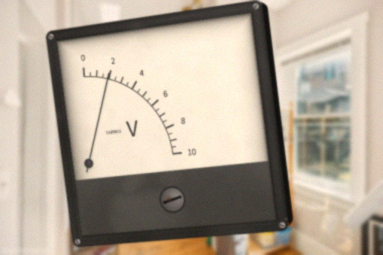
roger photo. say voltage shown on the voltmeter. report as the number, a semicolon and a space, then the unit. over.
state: 2; V
